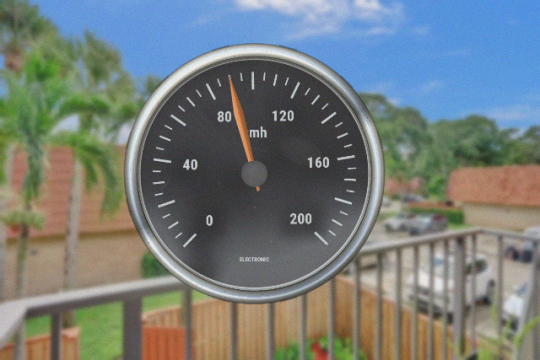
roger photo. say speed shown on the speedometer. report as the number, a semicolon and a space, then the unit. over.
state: 90; km/h
